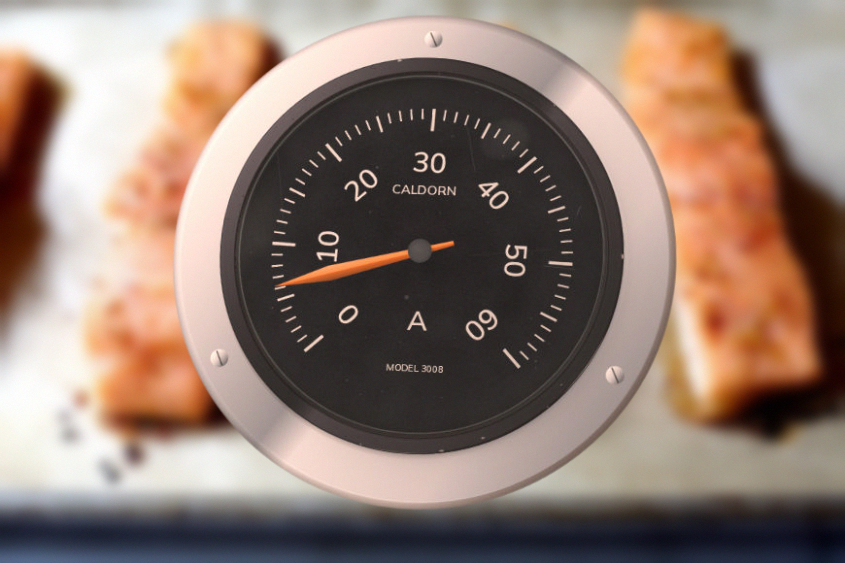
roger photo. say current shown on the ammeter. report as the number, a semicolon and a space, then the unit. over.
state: 6; A
